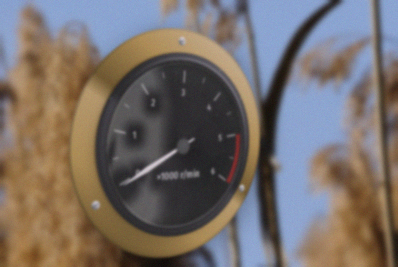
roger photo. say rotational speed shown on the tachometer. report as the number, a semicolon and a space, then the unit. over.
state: 0; rpm
